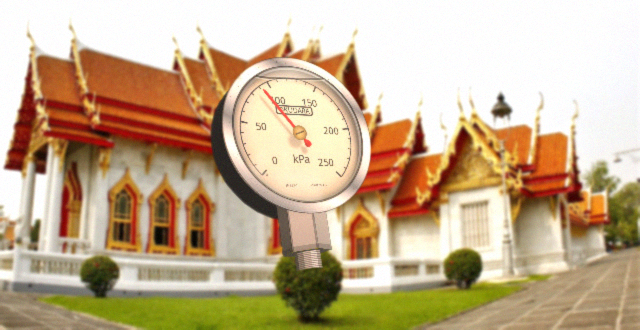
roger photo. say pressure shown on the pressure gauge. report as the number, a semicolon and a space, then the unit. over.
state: 90; kPa
